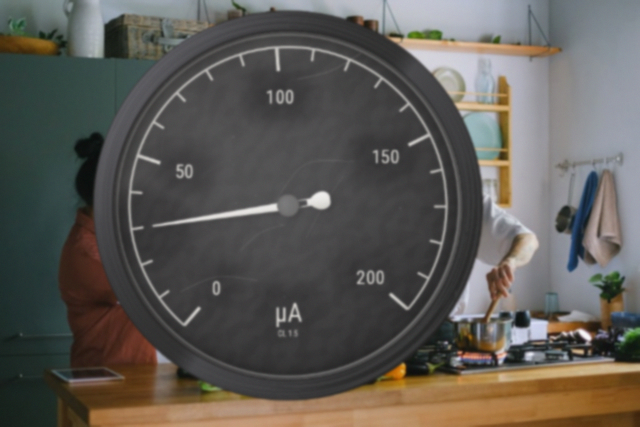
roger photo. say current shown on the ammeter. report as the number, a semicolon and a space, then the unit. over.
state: 30; µA
